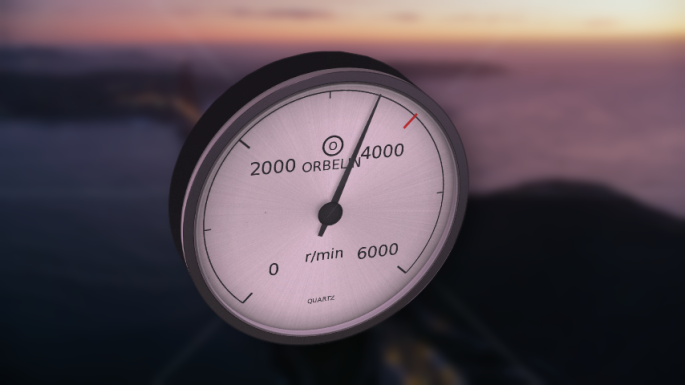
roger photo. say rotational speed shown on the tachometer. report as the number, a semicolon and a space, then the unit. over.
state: 3500; rpm
